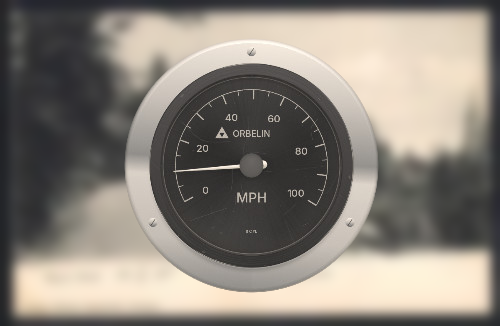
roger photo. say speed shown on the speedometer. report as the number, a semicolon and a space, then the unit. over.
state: 10; mph
